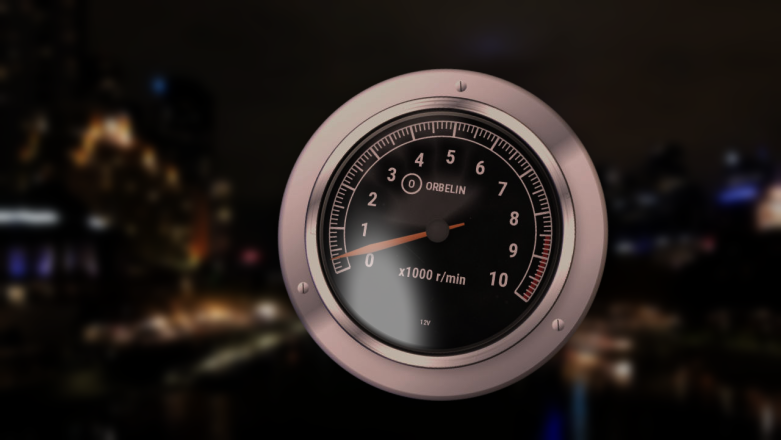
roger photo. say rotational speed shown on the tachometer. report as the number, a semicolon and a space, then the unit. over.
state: 300; rpm
